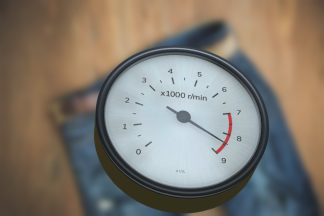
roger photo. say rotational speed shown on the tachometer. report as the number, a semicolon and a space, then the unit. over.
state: 8500; rpm
